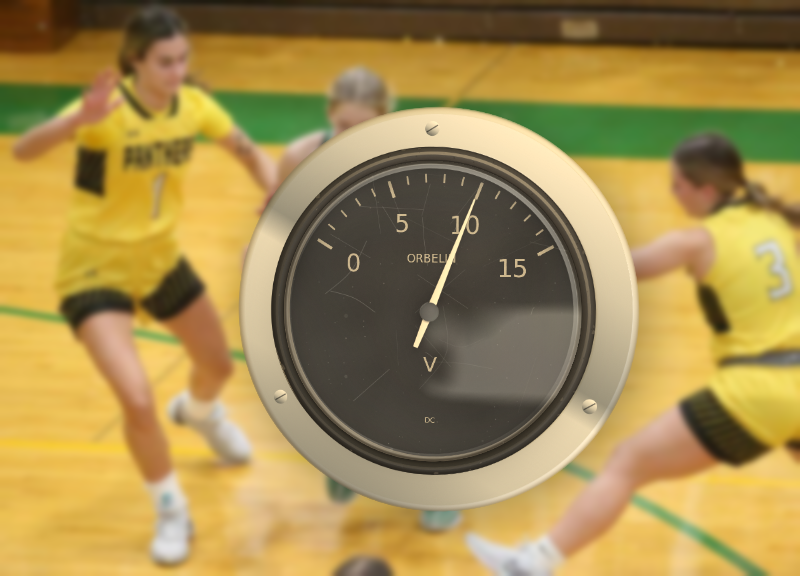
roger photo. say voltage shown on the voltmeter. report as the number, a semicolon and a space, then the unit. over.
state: 10; V
